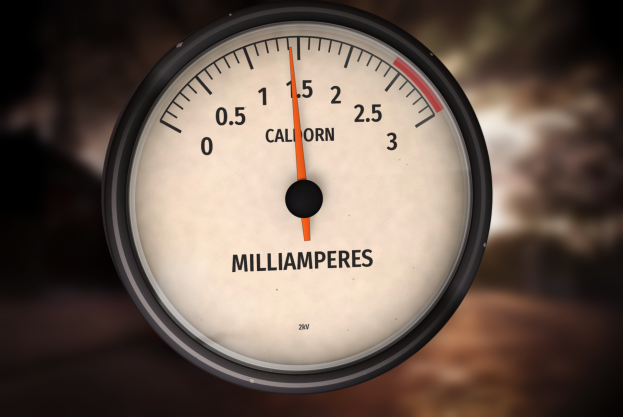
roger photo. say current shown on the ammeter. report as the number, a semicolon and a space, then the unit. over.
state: 1.4; mA
